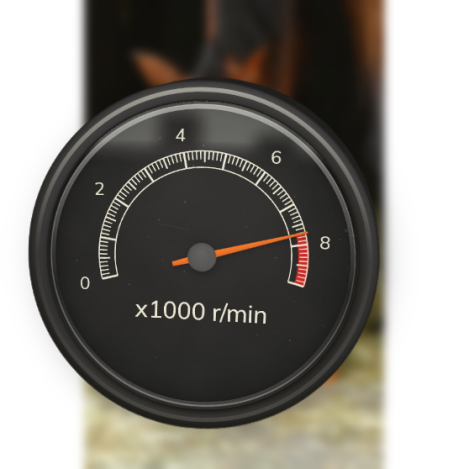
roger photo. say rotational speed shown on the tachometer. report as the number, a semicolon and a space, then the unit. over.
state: 7700; rpm
